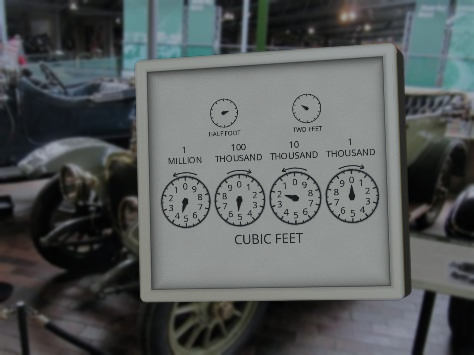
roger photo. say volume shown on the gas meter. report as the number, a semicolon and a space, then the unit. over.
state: 452000; ft³
